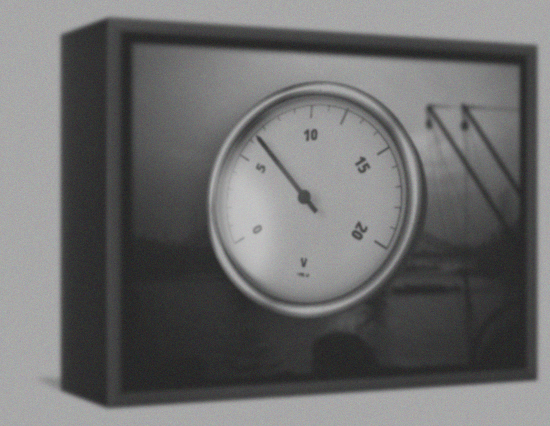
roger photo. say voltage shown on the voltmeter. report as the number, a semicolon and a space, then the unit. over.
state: 6.5; V
